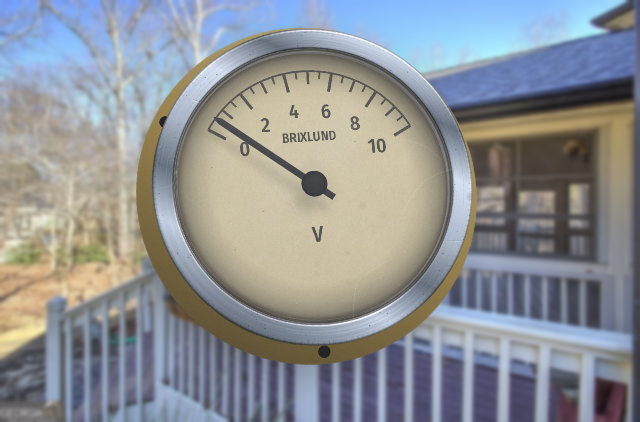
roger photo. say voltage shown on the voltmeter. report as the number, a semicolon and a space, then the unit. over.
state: 0.5; V
